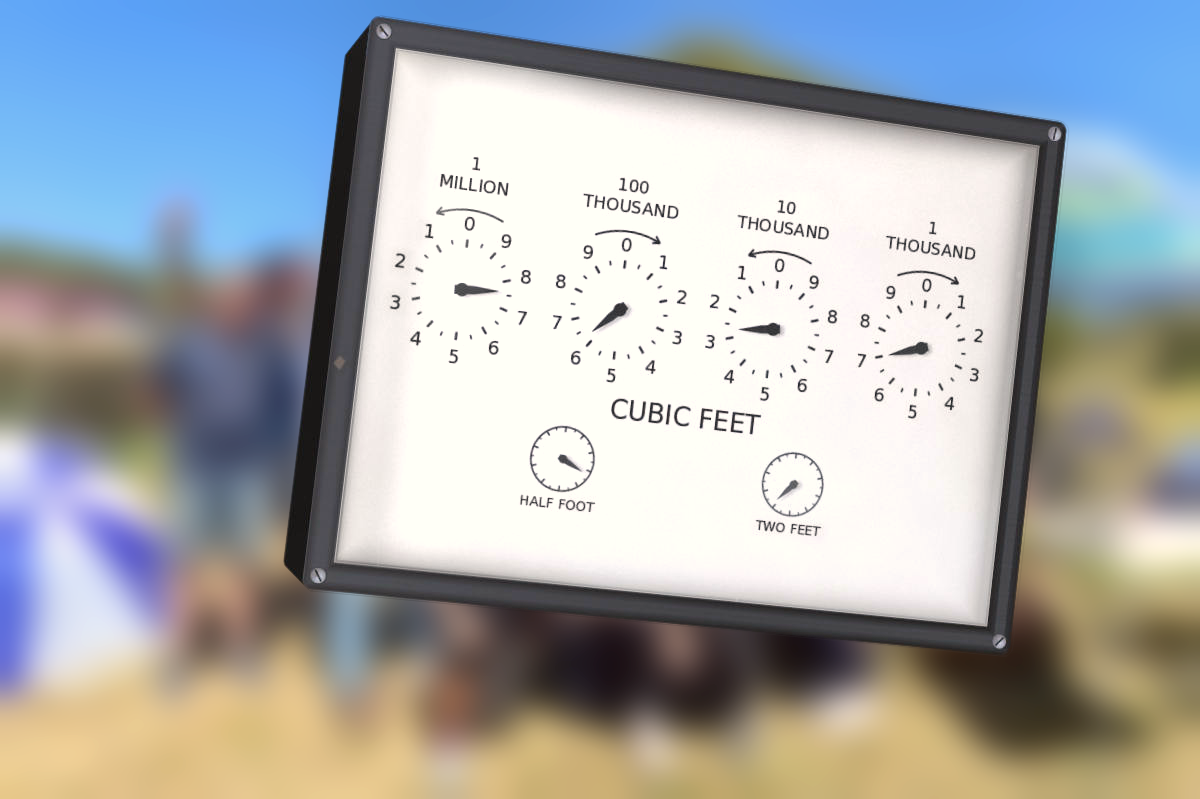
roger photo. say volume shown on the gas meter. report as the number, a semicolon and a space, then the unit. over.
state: 762700; ft³
